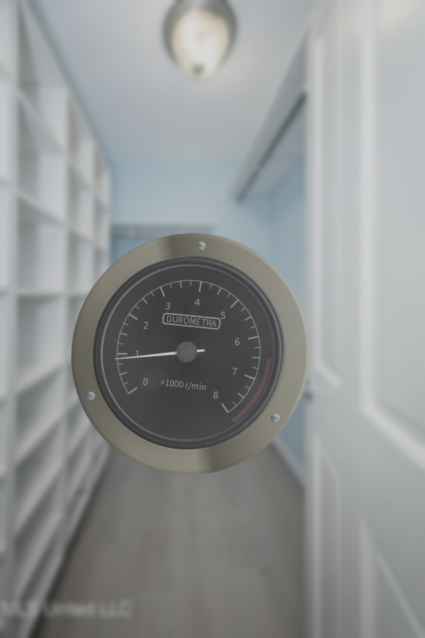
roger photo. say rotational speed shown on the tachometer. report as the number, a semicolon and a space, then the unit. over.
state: 875; rpm
